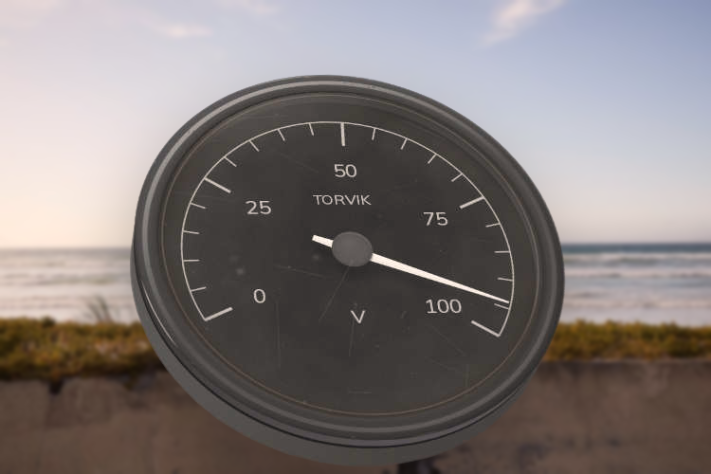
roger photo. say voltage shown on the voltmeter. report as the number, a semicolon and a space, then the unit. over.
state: 95; V
